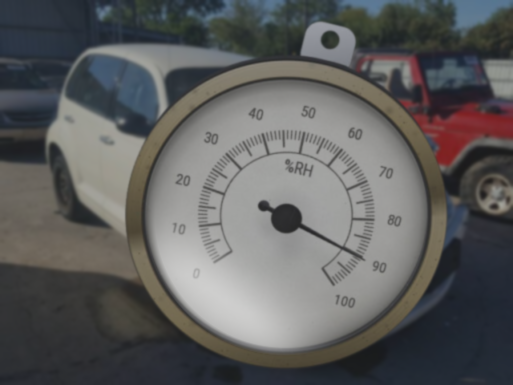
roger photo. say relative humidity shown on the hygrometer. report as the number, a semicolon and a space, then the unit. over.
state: 90; %
